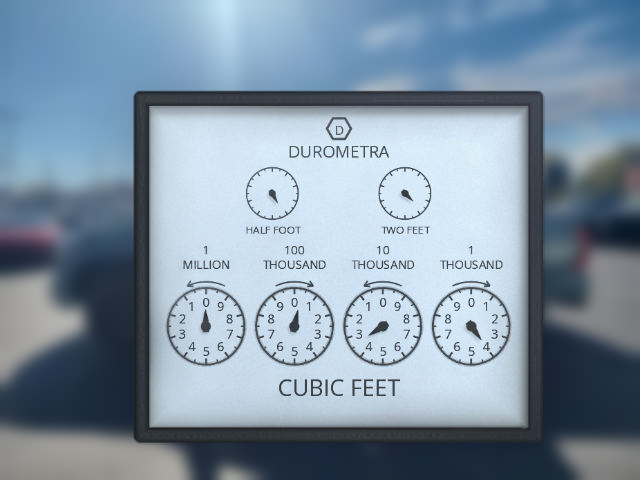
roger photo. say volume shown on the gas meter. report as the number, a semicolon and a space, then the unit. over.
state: 3400; ft³
